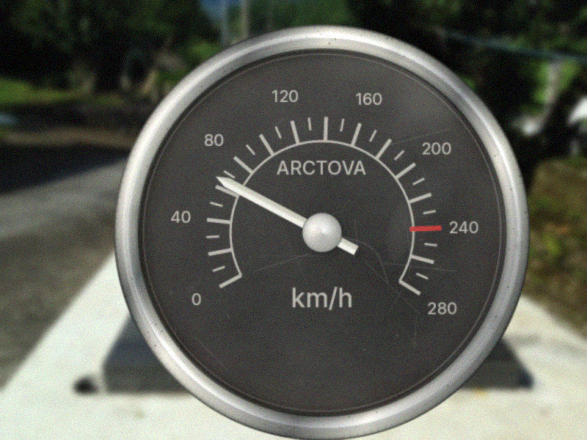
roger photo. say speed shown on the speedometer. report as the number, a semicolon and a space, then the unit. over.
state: 65; km/h
